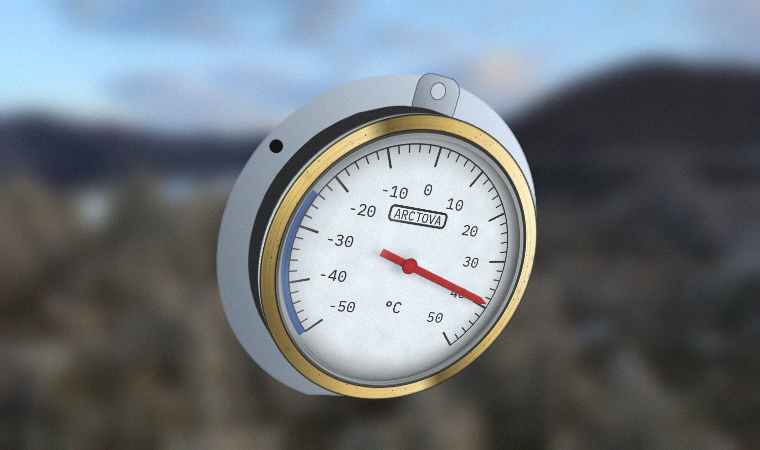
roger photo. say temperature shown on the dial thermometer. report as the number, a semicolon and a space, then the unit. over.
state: 39; °C
